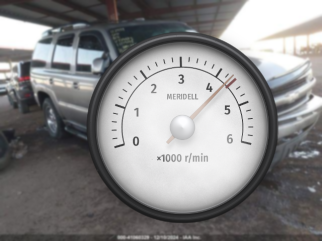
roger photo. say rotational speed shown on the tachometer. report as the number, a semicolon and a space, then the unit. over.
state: 4300; rpm
